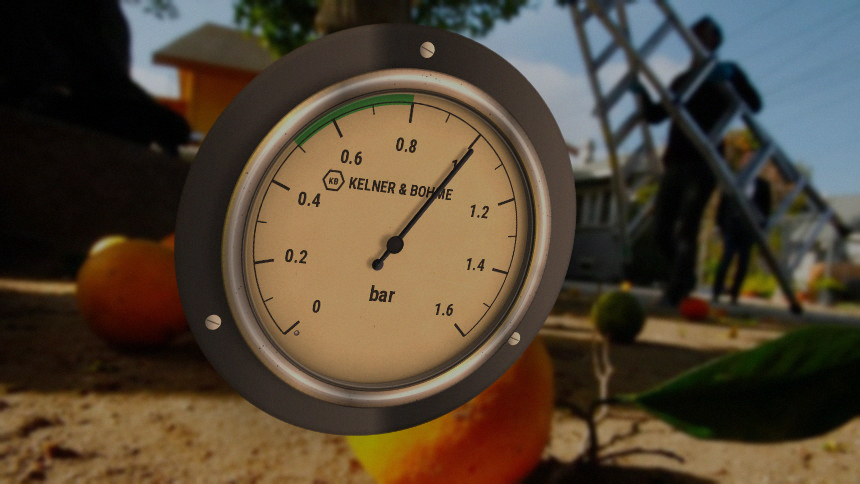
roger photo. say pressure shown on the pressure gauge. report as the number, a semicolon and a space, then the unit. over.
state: 1; bar
